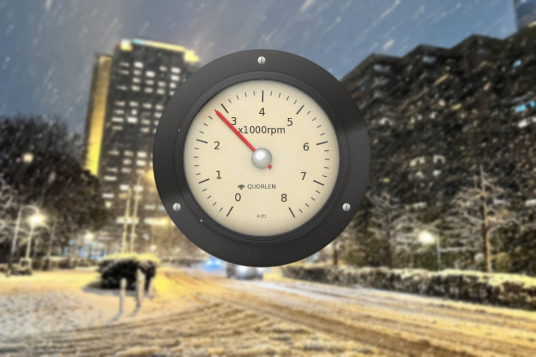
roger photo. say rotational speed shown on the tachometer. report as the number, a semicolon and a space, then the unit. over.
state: 2800; rpm
